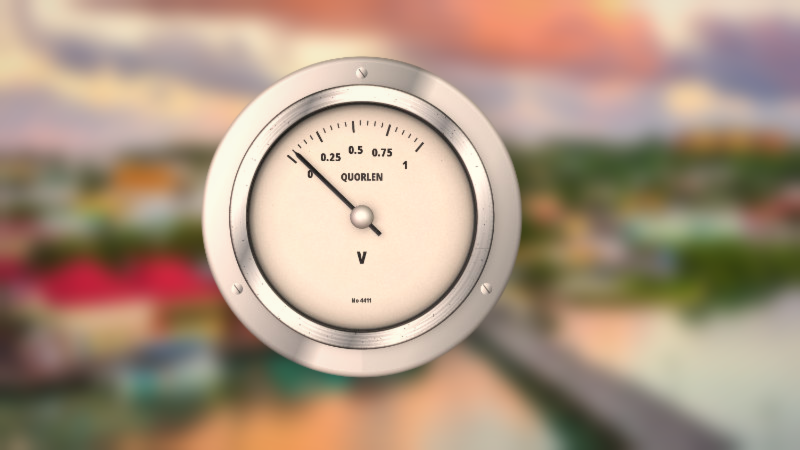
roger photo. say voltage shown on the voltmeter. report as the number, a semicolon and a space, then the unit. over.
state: 0.05; V
